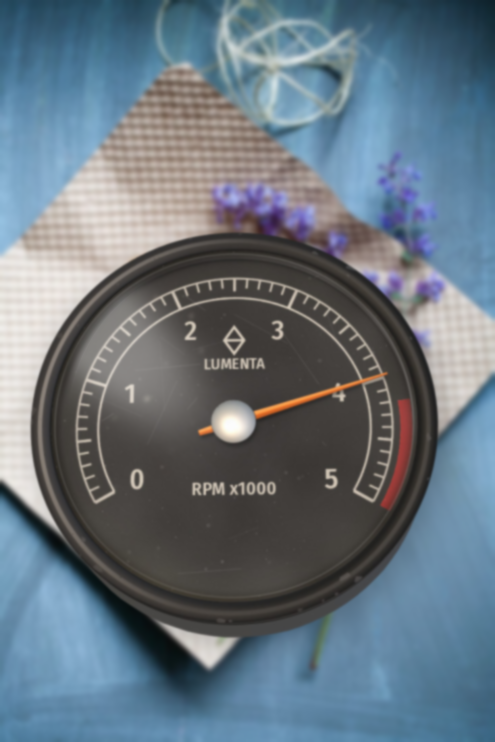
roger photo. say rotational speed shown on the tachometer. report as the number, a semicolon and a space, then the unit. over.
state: 4000; rpm
